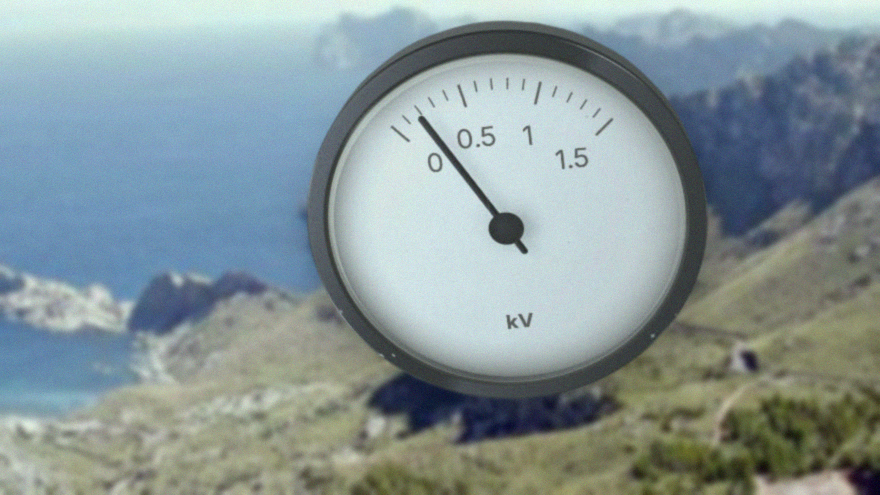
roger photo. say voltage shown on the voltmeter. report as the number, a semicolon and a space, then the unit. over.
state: 0.2; kV
